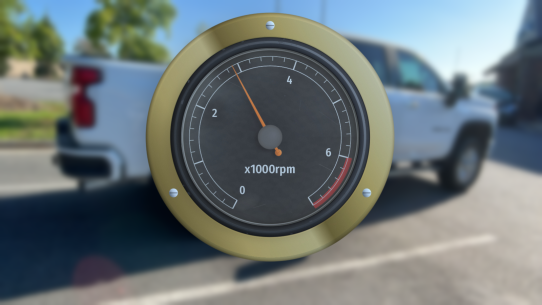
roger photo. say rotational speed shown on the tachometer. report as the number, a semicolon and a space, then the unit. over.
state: 2900; rpm
